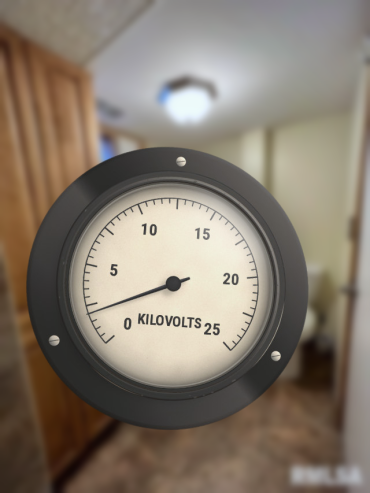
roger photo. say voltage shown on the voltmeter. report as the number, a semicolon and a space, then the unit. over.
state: 2; kV
